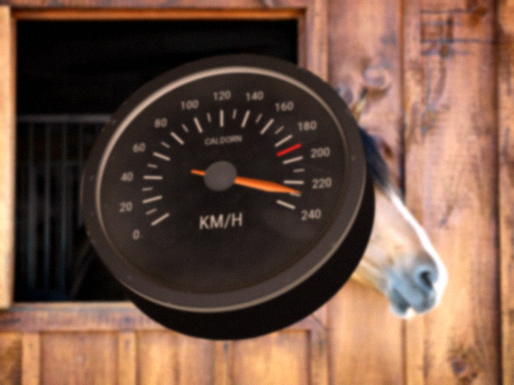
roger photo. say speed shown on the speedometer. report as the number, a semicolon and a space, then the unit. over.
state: 230; km/h
